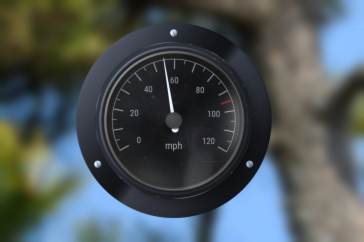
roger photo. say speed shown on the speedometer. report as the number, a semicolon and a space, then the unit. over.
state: 55; mph
